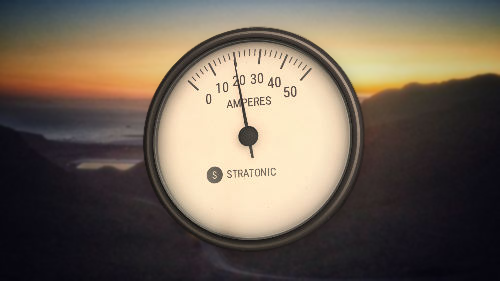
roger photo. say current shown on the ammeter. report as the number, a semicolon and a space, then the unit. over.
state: 20; A
